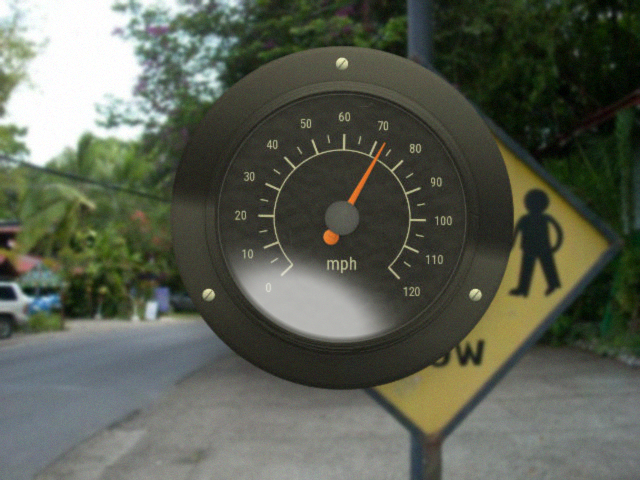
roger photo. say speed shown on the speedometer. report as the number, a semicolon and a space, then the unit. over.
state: 72.5; mph
